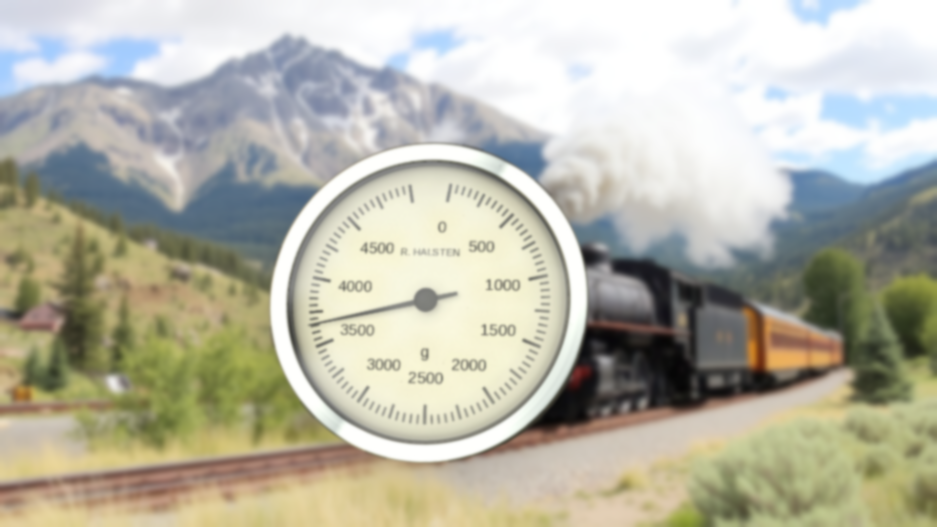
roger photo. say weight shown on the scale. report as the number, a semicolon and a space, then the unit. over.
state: 3650; g
